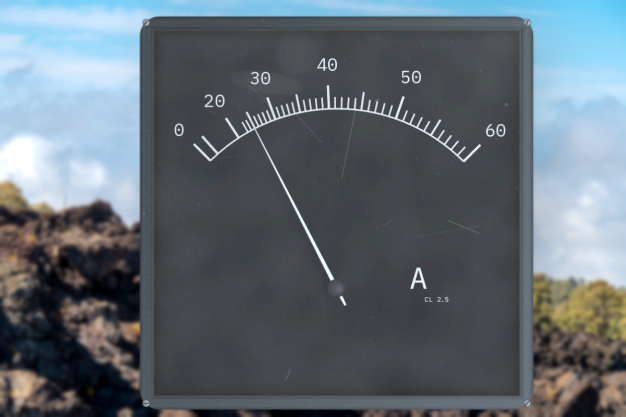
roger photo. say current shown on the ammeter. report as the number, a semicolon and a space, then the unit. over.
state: 25; A
